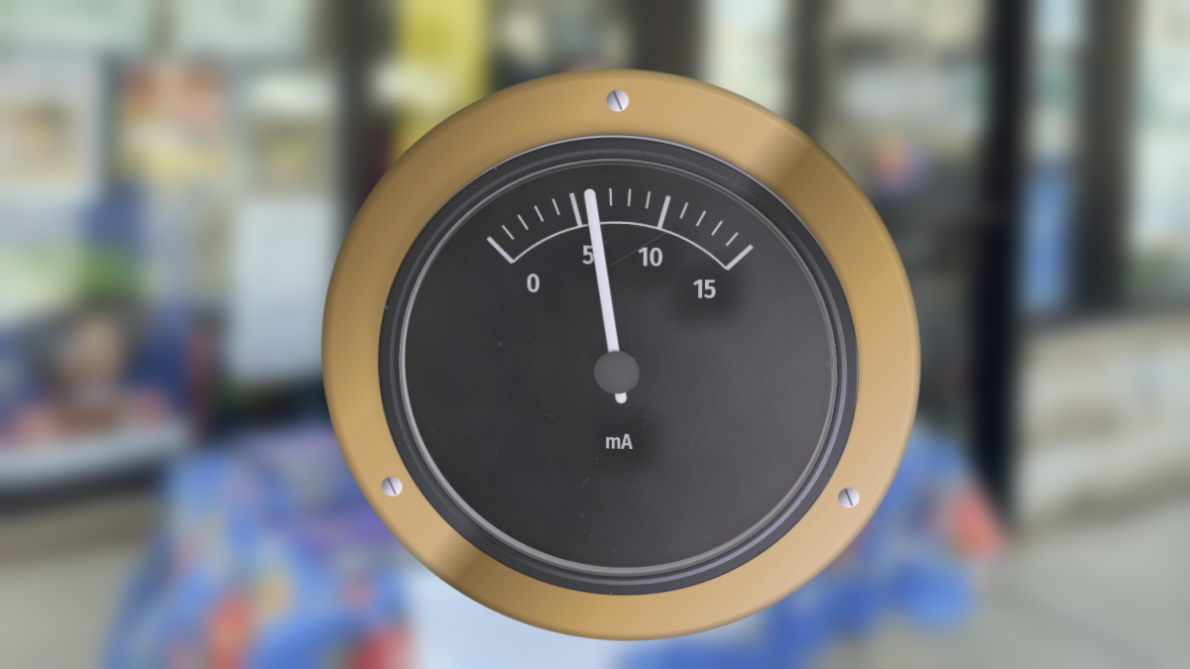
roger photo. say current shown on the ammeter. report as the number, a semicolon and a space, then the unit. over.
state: 6; mA
